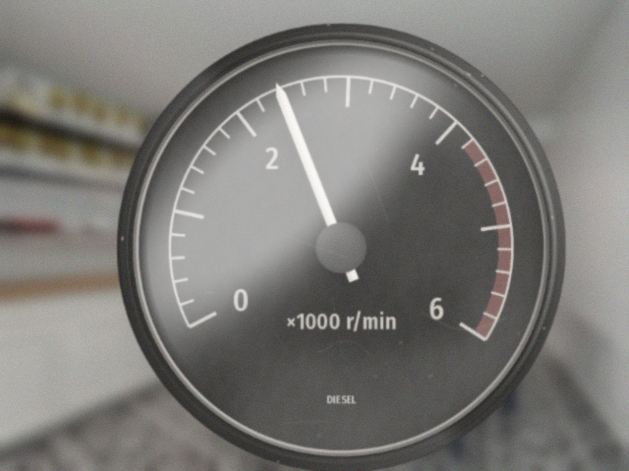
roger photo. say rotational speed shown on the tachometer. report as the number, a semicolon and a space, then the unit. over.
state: 2400; rpm
